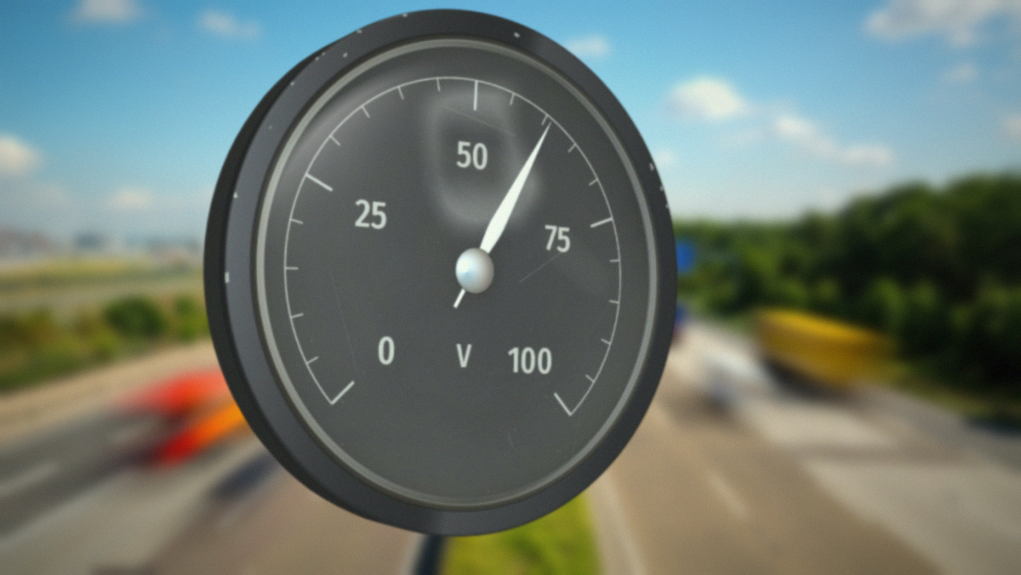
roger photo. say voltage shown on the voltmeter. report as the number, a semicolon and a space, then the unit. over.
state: 60; V
